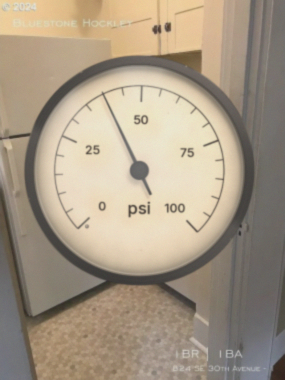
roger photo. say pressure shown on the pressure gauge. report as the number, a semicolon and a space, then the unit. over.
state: 40; psi
